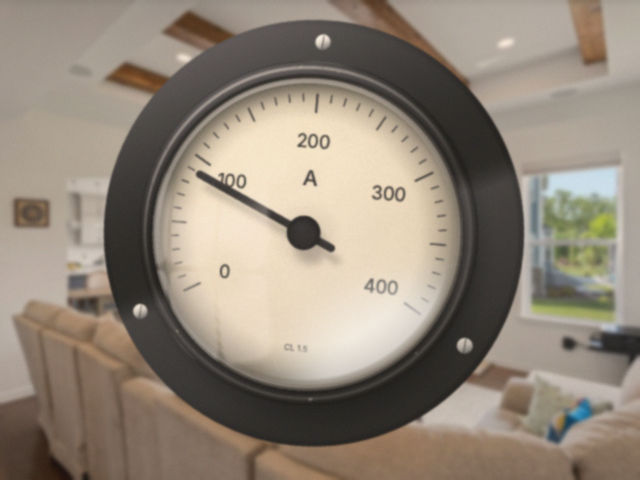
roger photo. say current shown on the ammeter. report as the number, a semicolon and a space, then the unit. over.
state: 90; A
